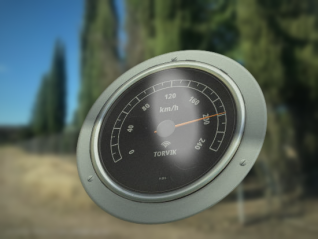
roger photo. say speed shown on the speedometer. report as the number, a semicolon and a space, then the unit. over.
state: 200; km/h
